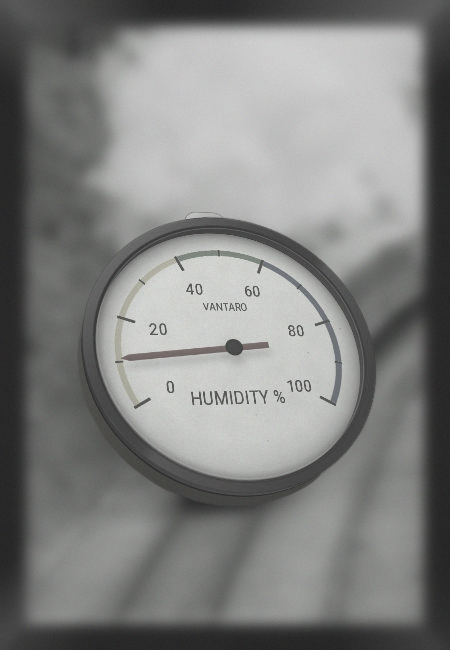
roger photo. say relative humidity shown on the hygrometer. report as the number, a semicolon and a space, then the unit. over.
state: 10; %
